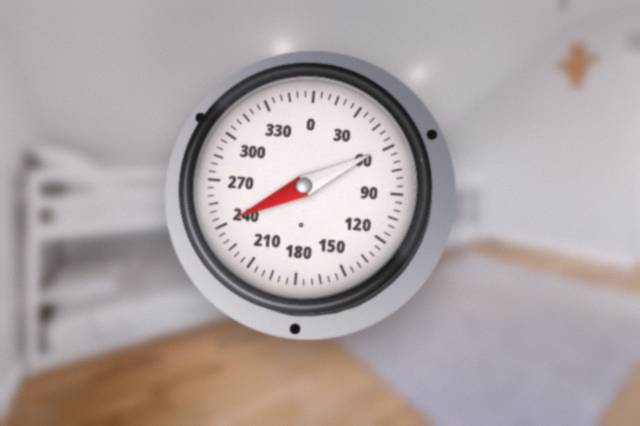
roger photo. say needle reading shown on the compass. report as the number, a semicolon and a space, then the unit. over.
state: 240; °
